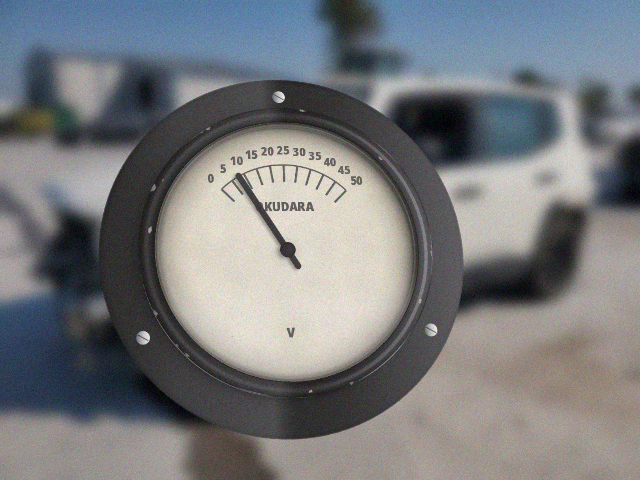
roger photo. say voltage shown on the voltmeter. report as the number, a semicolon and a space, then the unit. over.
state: 7.5; V
